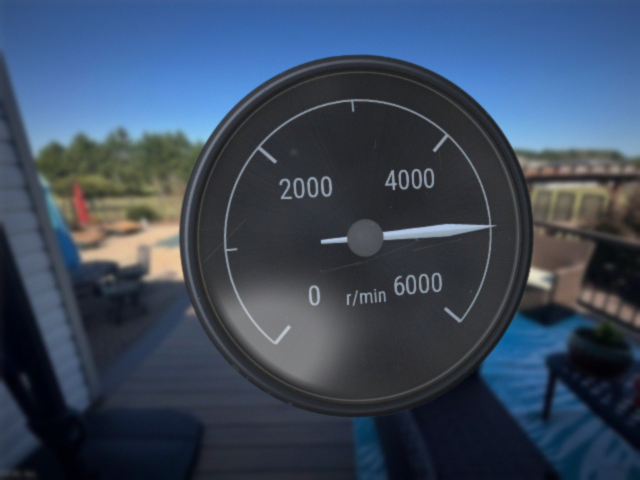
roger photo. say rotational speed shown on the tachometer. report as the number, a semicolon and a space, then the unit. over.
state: 5000; rpm
